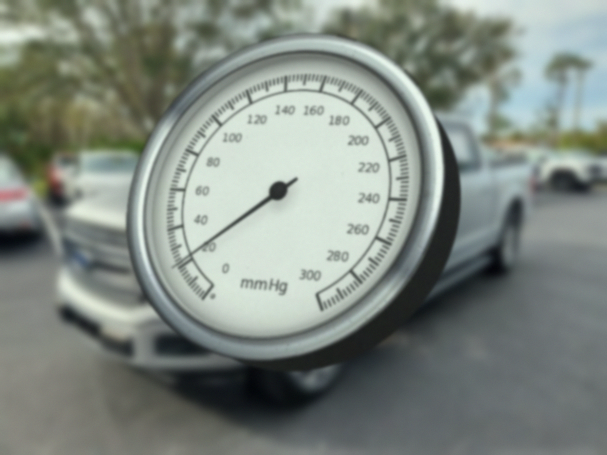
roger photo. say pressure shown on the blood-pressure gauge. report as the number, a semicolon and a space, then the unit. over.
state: 20; mmHg
